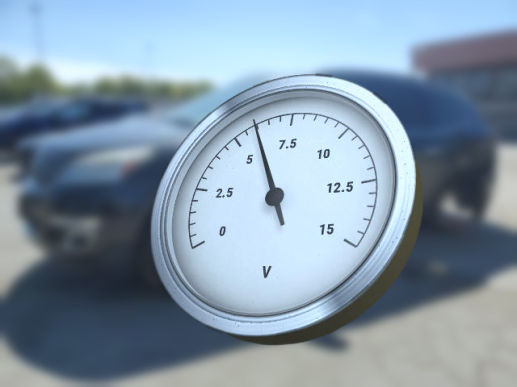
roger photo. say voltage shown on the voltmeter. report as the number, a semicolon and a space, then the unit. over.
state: 6; V
